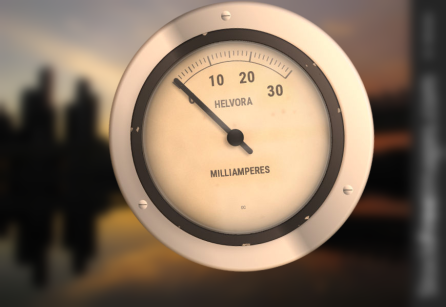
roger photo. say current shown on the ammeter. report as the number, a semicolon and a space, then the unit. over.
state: 1; mA
